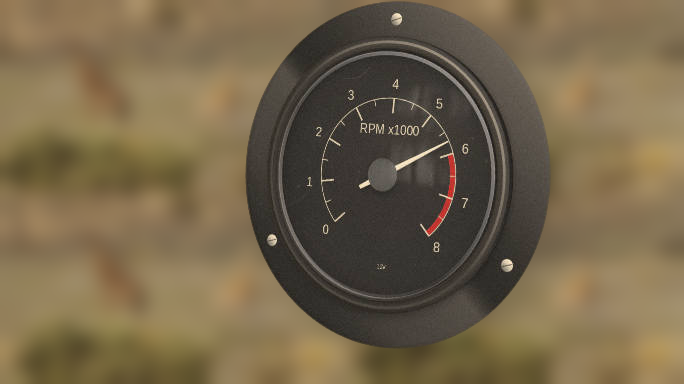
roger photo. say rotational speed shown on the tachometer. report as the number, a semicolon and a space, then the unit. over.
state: 5750; rpm
